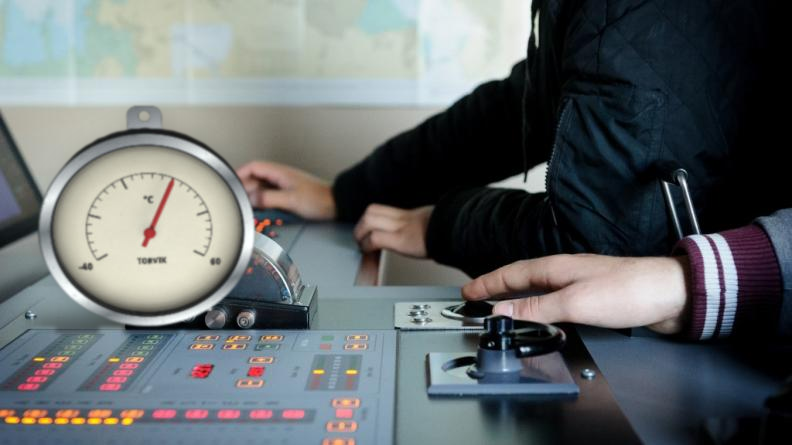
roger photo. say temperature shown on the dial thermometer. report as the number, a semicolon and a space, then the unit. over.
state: 20; °C
